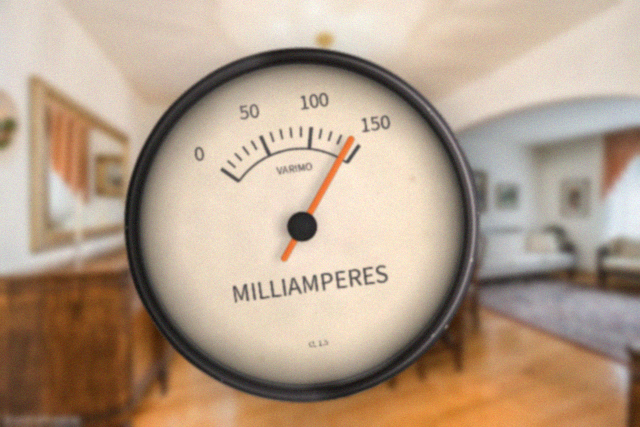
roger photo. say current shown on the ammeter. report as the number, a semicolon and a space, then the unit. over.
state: 140; mA
